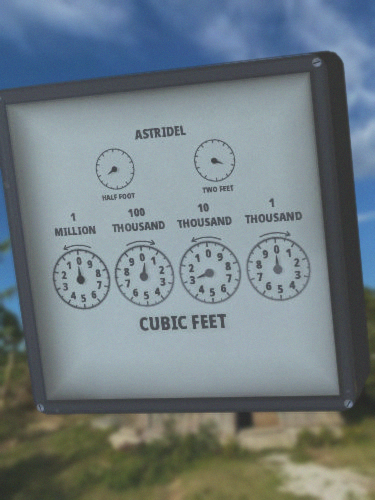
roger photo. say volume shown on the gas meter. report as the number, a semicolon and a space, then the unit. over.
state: 3000; ft³
